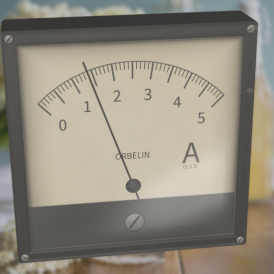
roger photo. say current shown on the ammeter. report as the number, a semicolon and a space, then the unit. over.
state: 1.4; A
